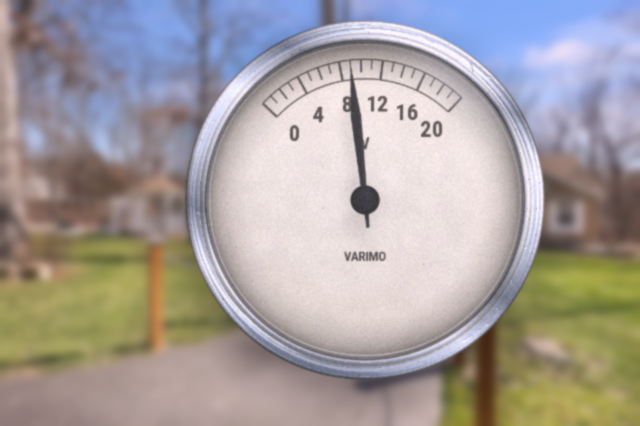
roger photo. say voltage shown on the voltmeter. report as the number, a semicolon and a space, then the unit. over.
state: 9; V
